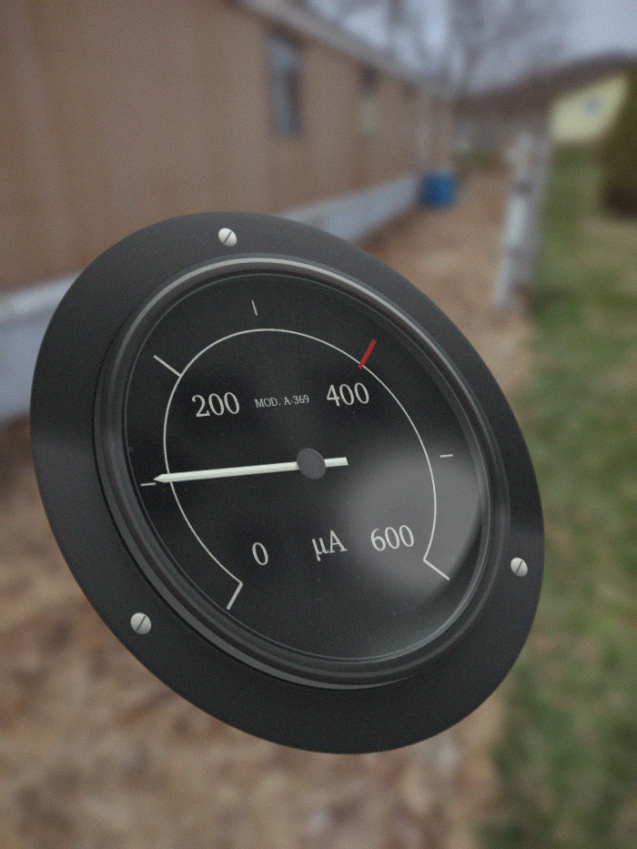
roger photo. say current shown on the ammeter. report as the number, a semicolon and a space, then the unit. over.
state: 100; µA
